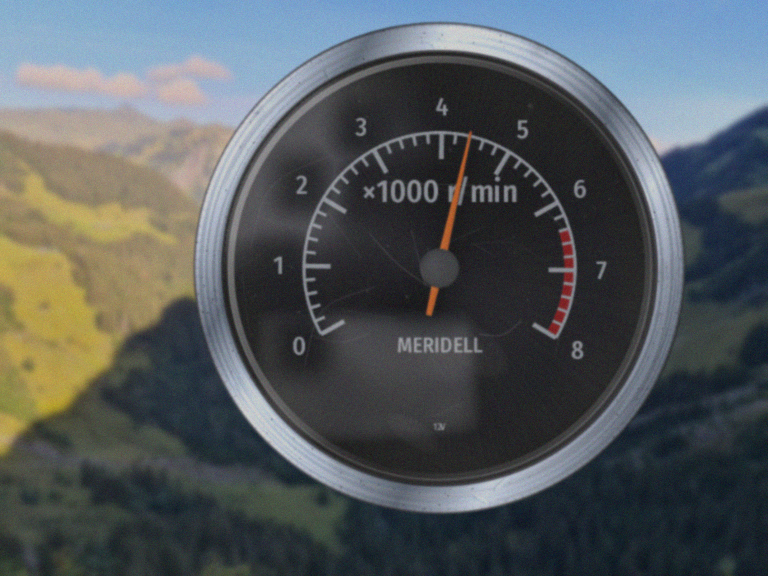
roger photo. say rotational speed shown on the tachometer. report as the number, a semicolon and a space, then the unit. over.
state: 4400; rpm
